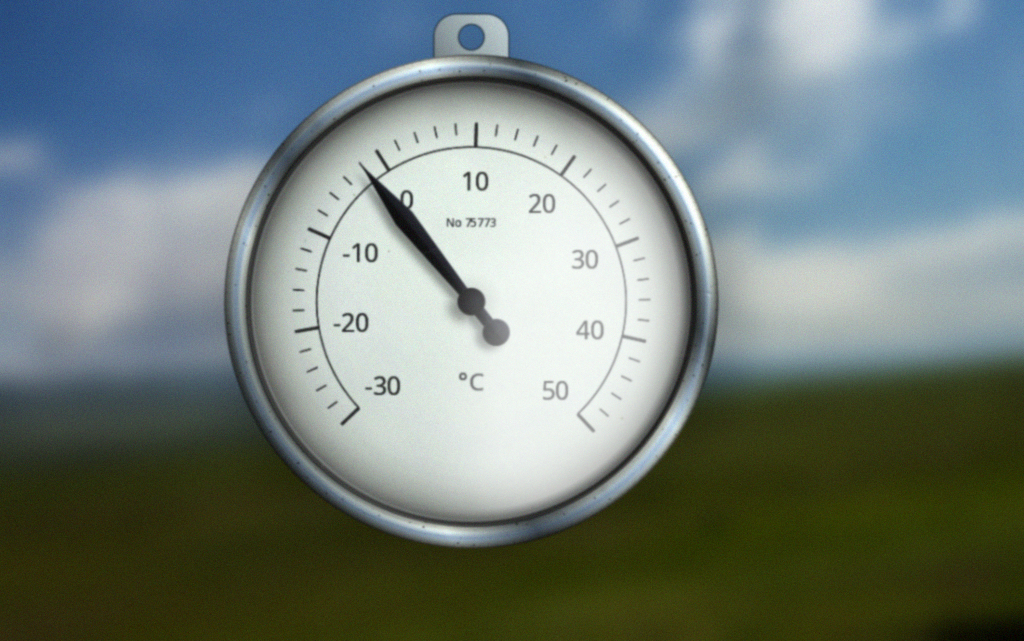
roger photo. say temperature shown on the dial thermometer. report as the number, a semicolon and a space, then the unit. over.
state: -2; °C
